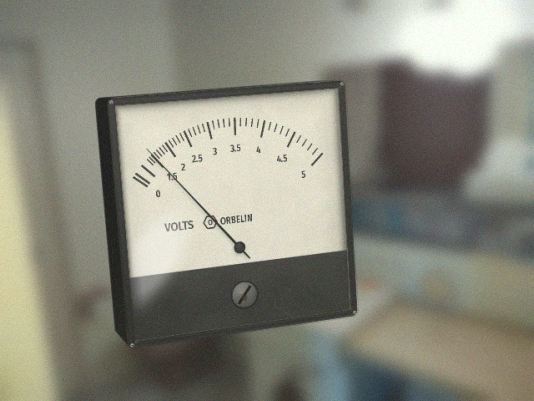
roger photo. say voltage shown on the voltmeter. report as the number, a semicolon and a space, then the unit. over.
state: 1.5; V
